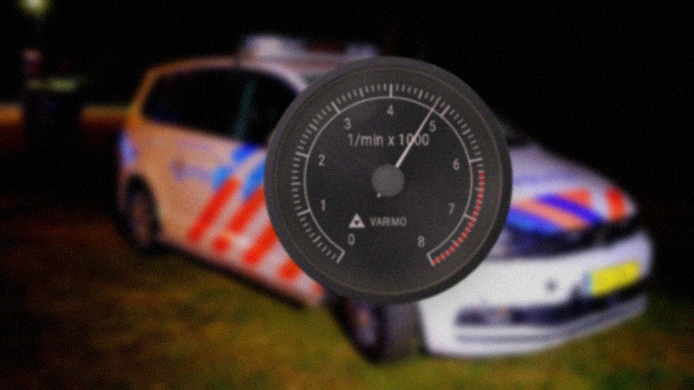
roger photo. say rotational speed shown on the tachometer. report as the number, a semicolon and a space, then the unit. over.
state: 4800; rpm
